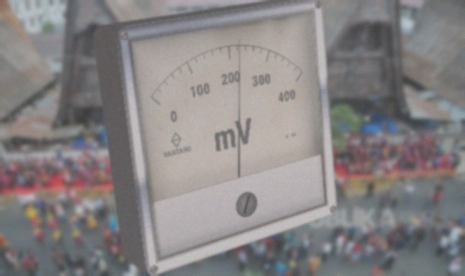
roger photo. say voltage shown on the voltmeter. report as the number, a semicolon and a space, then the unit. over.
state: 220; mV
